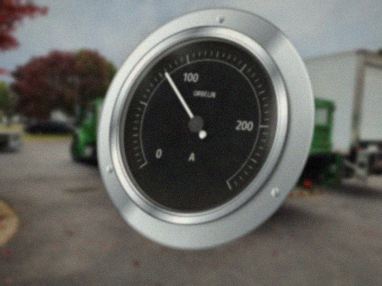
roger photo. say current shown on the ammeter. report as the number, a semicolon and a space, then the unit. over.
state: 80; A
